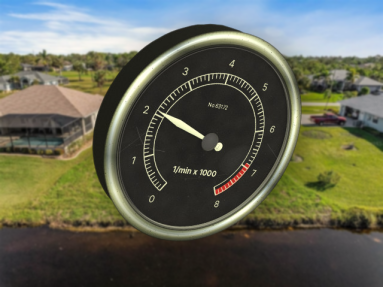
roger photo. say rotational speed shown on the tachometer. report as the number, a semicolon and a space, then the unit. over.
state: 2100; rpm
